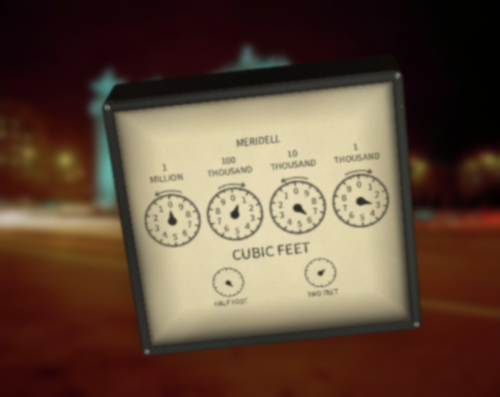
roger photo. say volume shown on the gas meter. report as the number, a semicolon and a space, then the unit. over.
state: 6300; ft³
